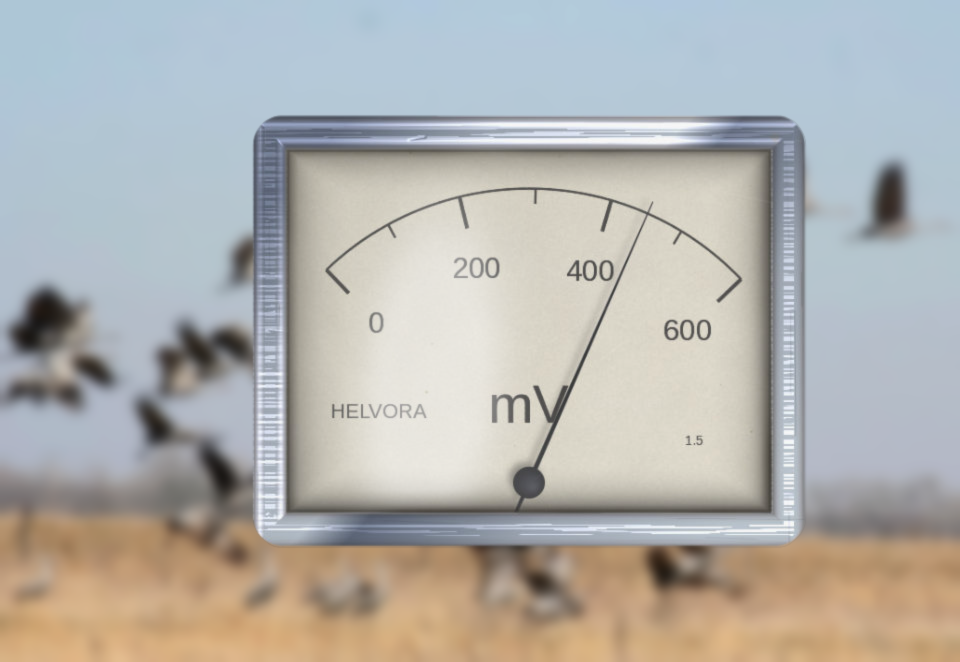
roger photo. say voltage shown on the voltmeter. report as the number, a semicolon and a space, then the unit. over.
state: 450; mV
